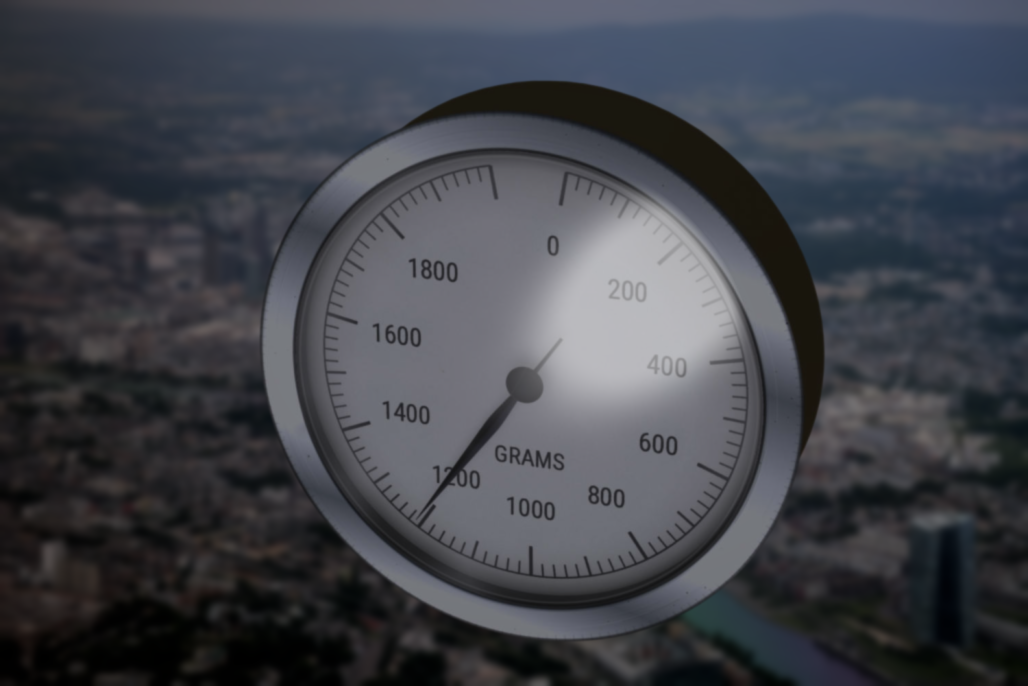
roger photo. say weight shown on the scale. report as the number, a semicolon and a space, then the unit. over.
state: 1210; g
